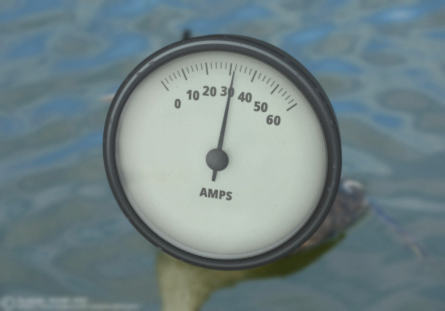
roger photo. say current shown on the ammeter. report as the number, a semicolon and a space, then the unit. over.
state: 32; A
